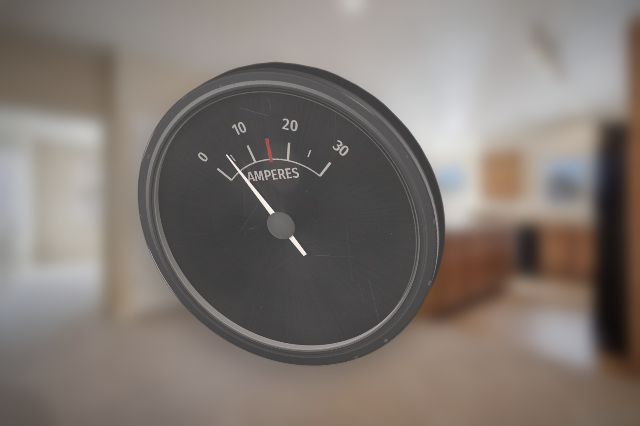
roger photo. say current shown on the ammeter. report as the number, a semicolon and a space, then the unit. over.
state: 5; A
